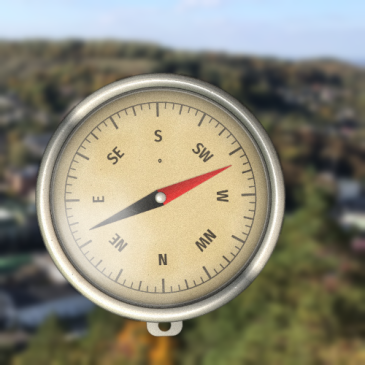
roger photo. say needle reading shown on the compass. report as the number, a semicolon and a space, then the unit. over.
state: 247.5; °
